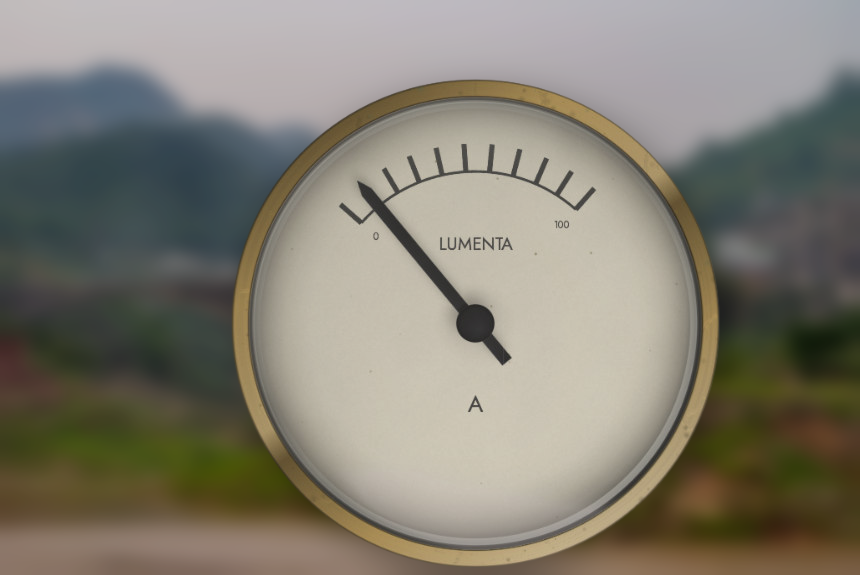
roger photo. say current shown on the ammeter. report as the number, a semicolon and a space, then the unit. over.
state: 10; A
